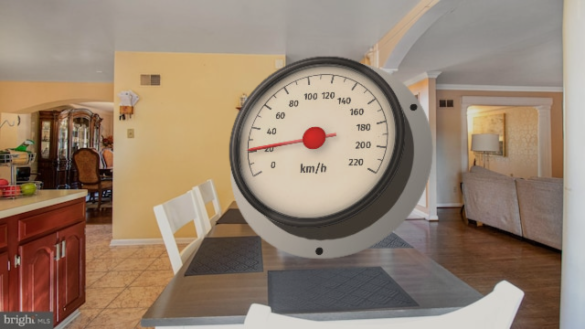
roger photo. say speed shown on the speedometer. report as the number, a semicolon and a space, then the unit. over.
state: 20; km/h
